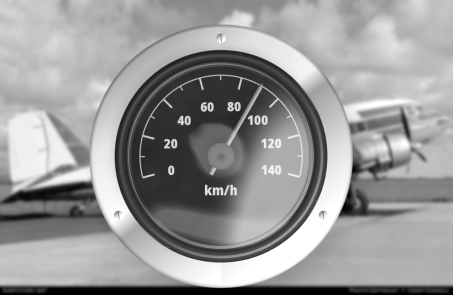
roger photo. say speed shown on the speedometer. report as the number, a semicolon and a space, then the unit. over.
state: 90; km/h
